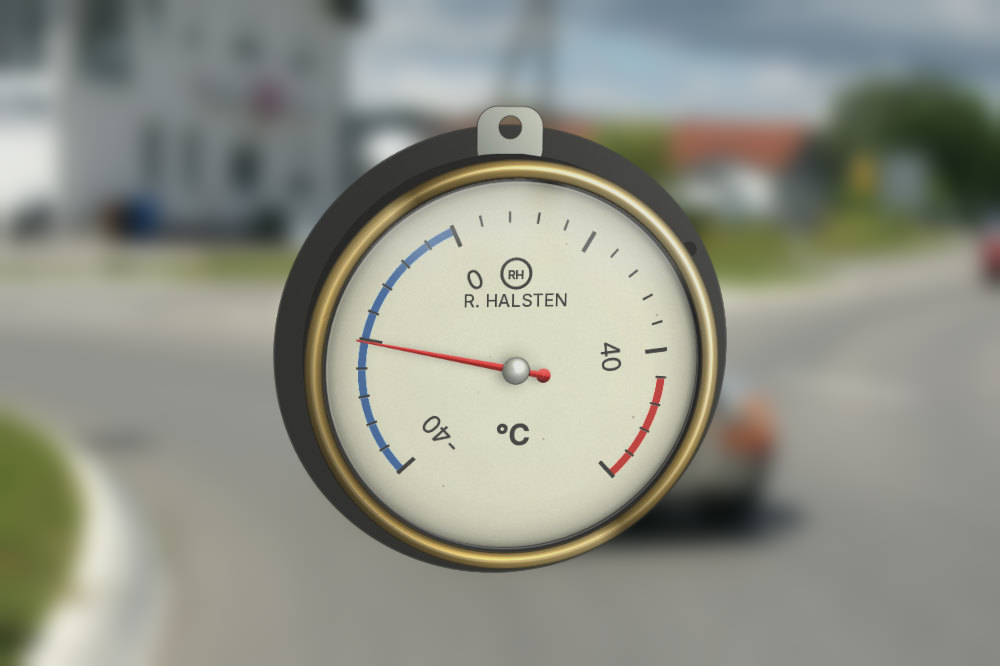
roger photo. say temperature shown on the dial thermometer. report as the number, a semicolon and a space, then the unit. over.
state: -20; °C
